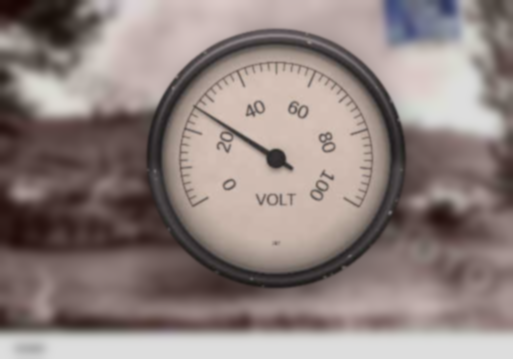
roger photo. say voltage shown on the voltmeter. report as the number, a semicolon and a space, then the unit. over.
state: 26; V
